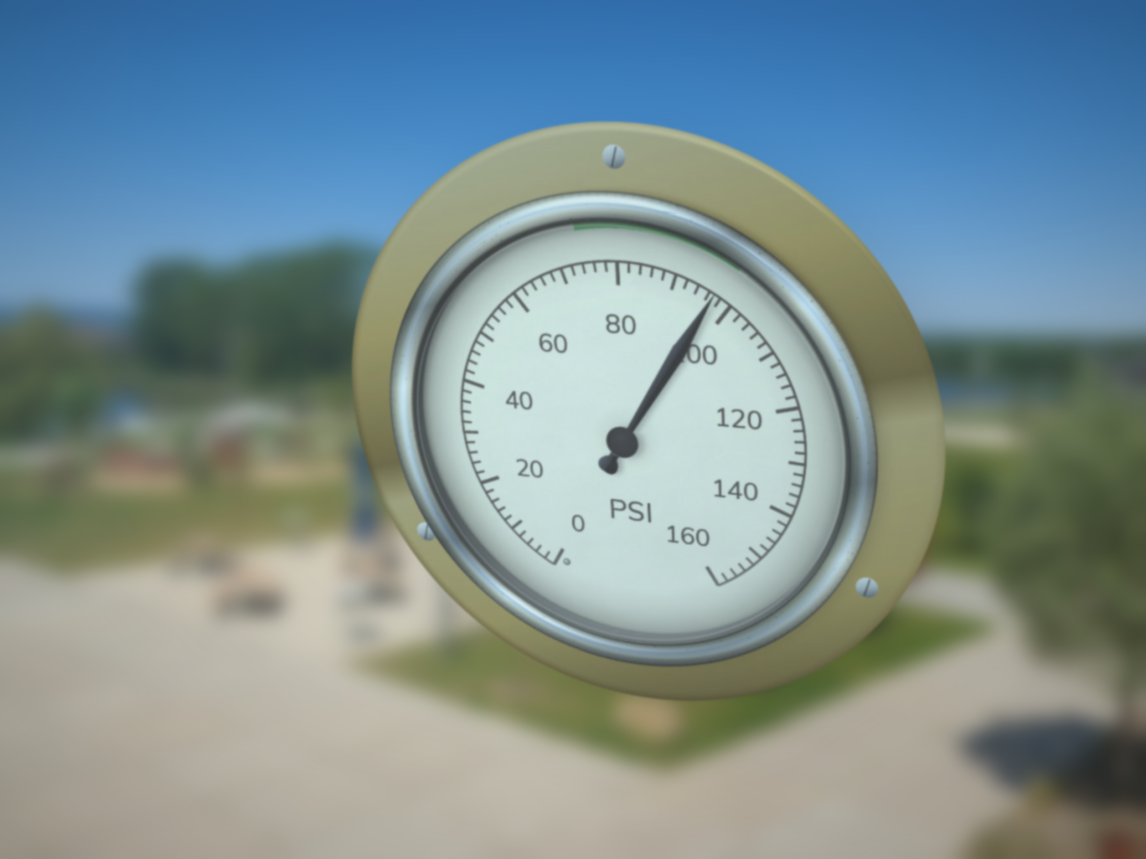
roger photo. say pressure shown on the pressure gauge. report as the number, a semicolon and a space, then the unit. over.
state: 97; psi
